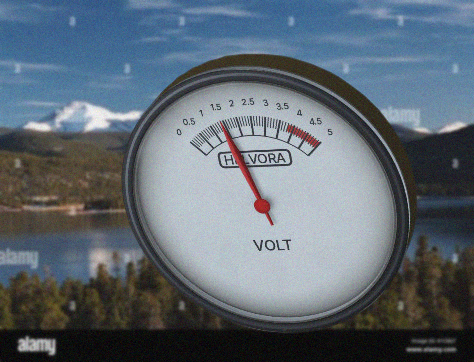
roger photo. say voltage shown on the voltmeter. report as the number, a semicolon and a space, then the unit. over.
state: 1.5; V
